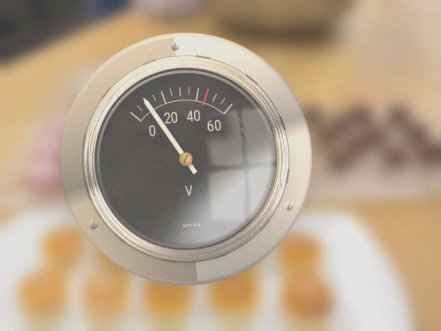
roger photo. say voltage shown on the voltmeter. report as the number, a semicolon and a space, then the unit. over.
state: 10; V
